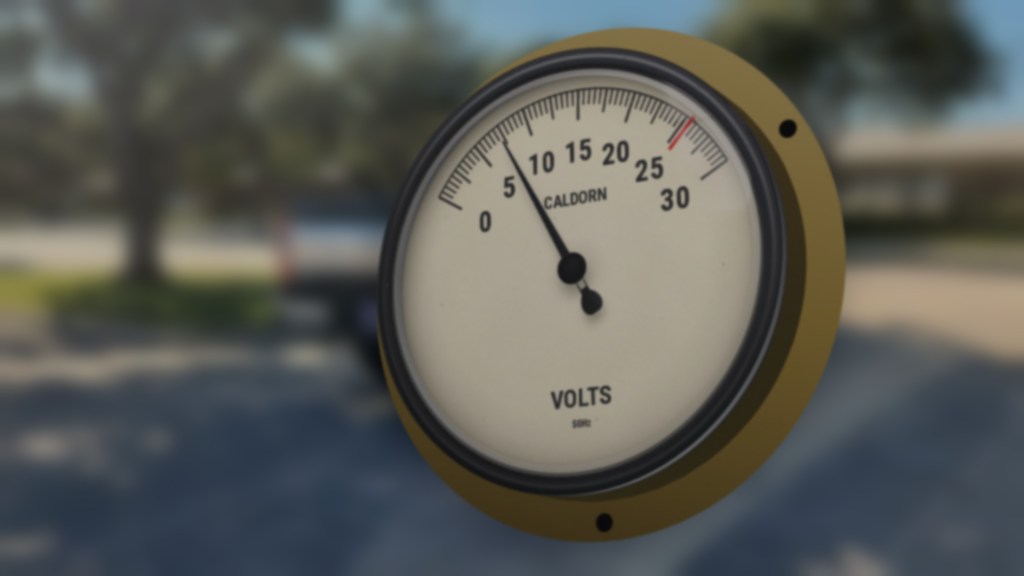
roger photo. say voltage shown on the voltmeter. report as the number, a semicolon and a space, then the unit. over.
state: 7.5; V
